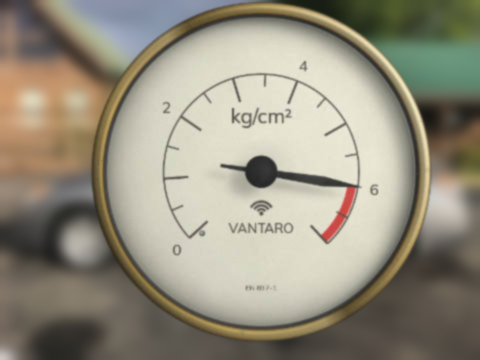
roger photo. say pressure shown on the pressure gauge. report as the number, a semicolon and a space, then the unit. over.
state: 6; kg/cm²
